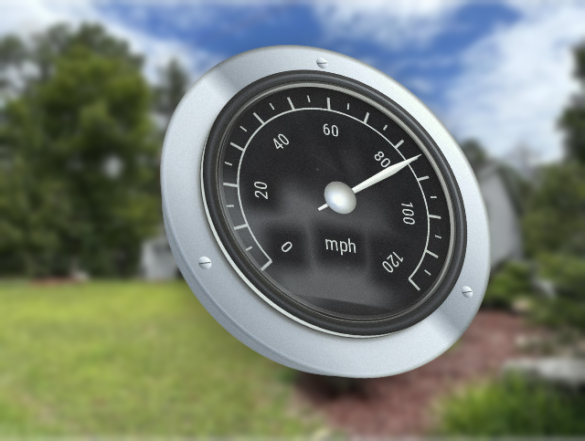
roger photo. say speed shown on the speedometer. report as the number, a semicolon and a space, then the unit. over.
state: 85; mph
